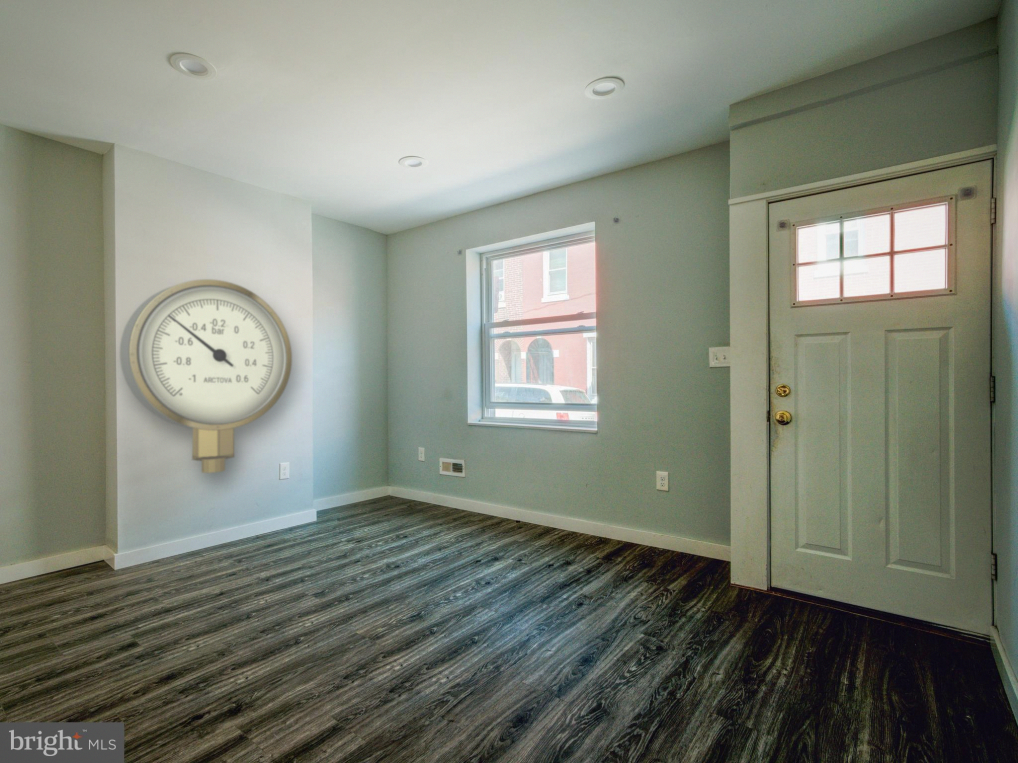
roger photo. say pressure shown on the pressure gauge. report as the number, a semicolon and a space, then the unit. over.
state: -0.5; bar
